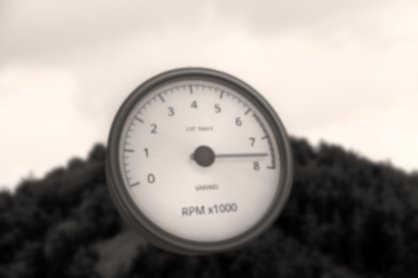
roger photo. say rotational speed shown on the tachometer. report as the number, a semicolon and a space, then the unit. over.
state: 7600; rpm
